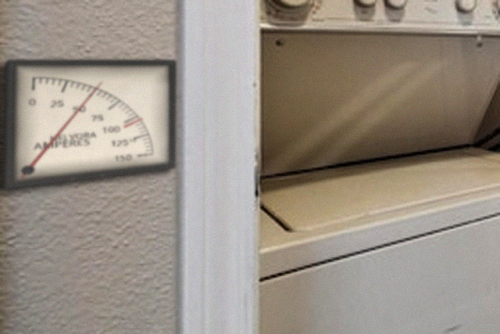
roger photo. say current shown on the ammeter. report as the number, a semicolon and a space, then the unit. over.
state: 50; A
